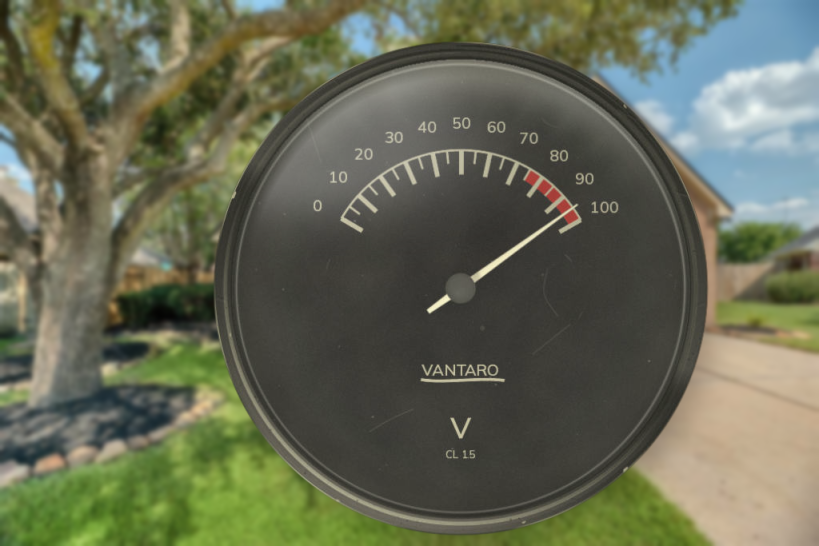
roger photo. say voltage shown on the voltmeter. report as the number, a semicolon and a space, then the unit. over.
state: 95; V
